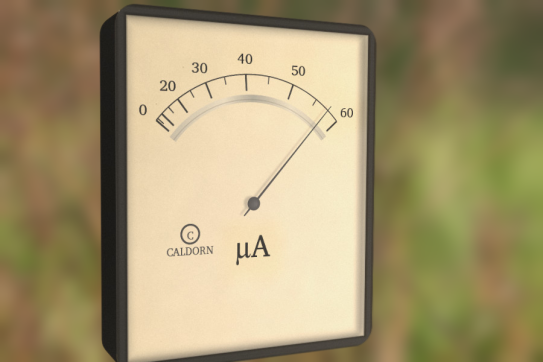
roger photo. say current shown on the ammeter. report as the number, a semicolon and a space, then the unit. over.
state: 57.5; µA
